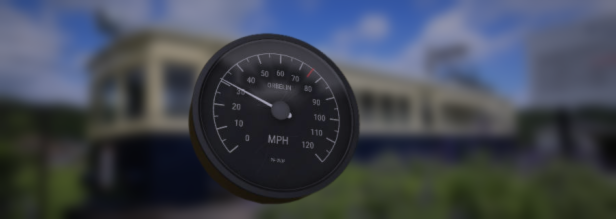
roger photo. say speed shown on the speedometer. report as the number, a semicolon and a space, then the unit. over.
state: 30; mph
